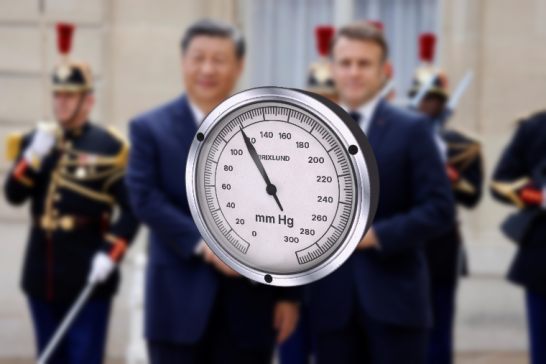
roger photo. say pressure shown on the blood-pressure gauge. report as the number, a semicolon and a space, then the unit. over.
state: 120; mmHg
